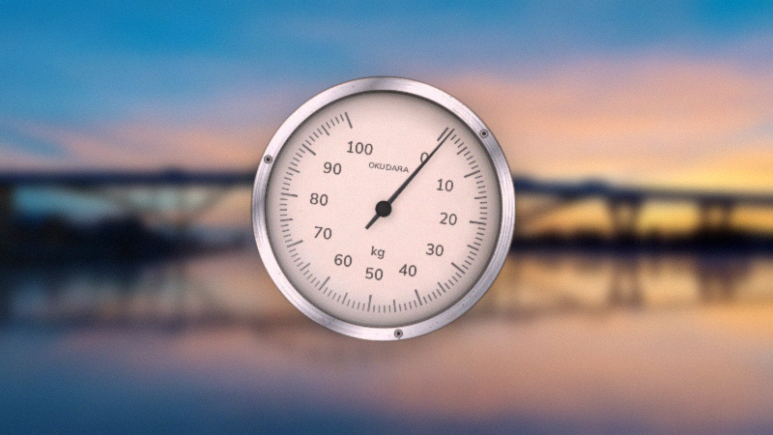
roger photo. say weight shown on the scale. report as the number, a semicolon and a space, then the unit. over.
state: 1; kg
